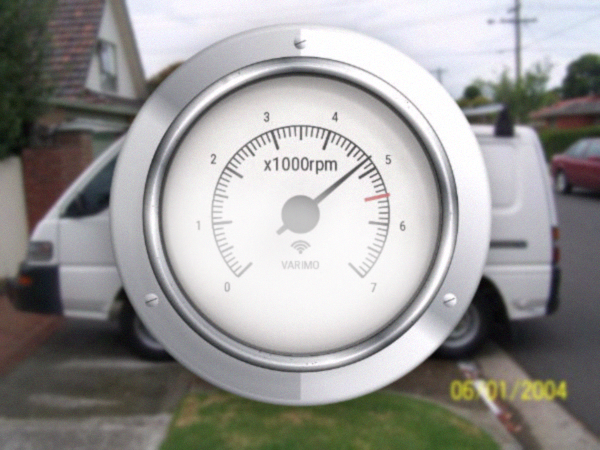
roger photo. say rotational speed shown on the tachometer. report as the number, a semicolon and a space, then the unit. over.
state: 4800; rpm
